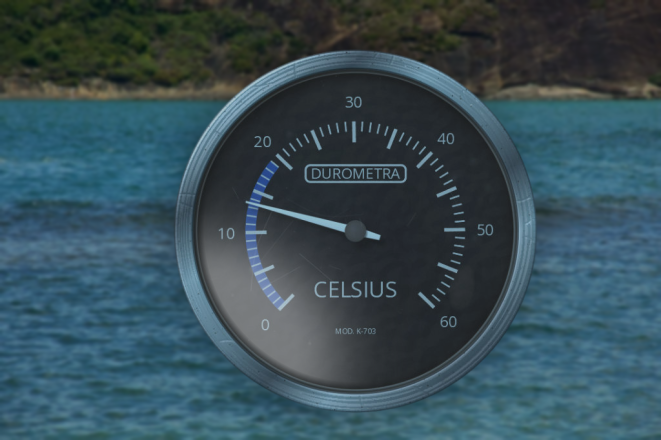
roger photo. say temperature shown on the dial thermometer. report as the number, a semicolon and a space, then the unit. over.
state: 13.5; °C
